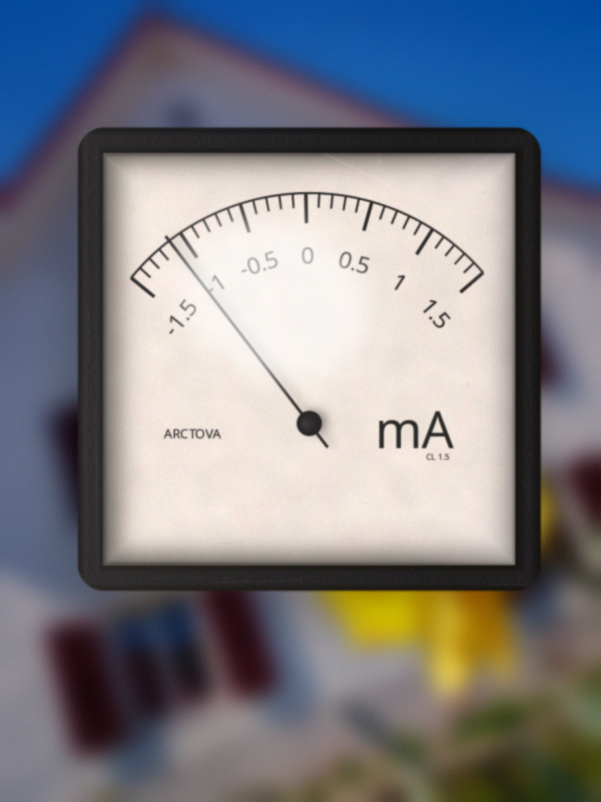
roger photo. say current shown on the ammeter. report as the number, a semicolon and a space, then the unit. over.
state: -1.1; mA
